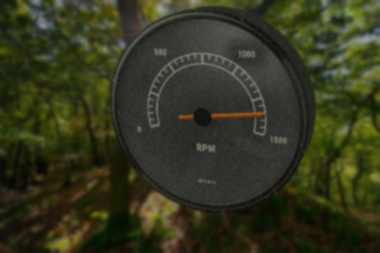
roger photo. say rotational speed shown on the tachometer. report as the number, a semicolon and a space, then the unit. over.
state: 1350; rpm
